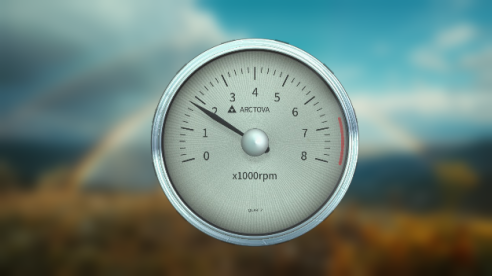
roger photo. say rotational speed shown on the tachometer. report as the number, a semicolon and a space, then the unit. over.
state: 1800; rpm
